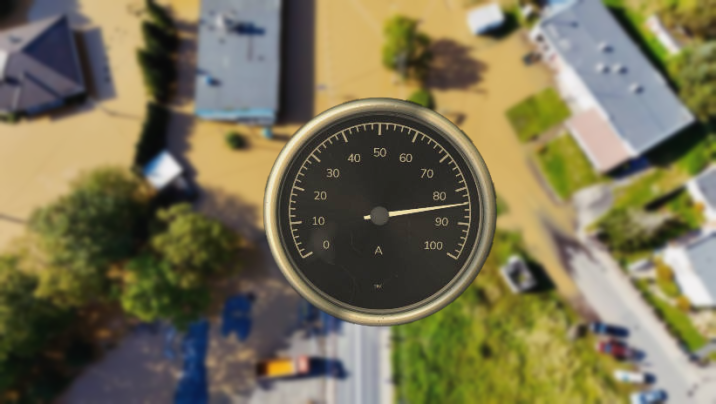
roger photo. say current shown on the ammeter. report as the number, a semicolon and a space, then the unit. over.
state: 84; A
